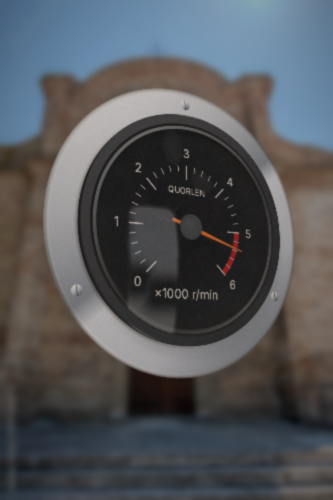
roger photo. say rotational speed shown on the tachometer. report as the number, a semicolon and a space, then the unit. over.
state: 5400; rpm
